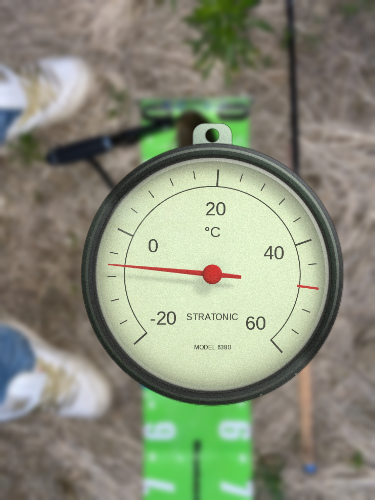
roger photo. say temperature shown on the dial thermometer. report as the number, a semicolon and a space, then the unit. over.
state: -6; °C
